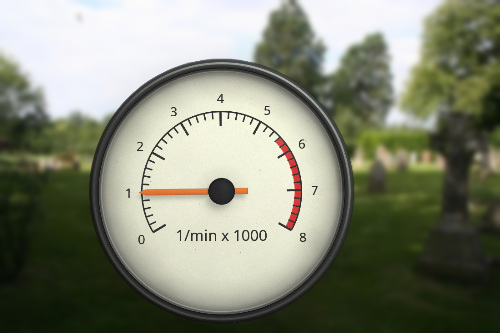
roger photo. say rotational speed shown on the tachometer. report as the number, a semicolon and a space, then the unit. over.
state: 1000; rpm
